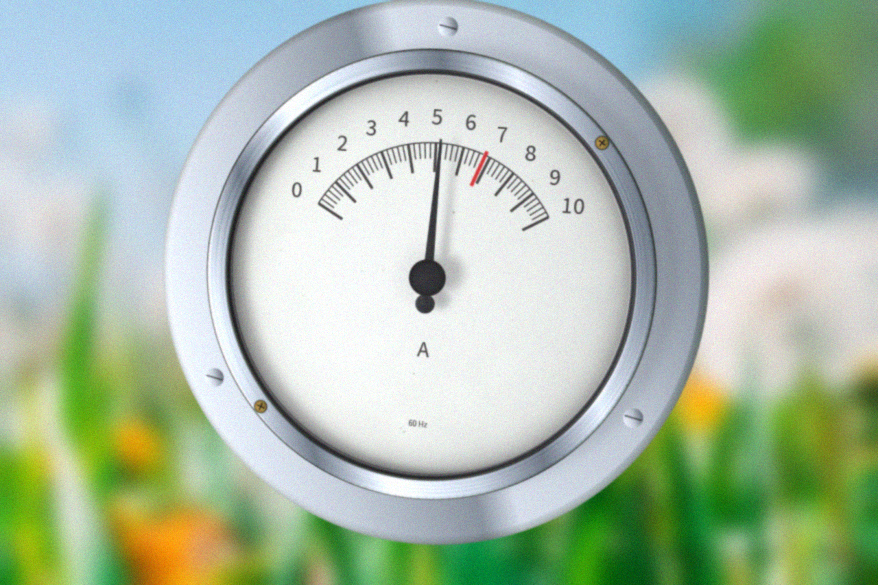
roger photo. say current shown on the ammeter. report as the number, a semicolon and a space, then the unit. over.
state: 5.2; A
